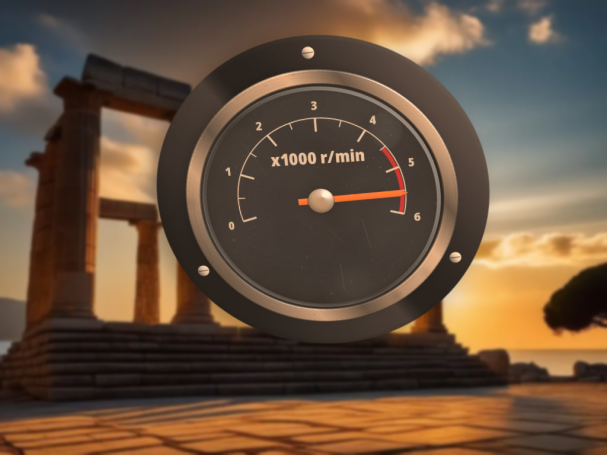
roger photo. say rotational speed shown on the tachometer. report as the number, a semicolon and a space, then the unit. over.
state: 5500; rpm
